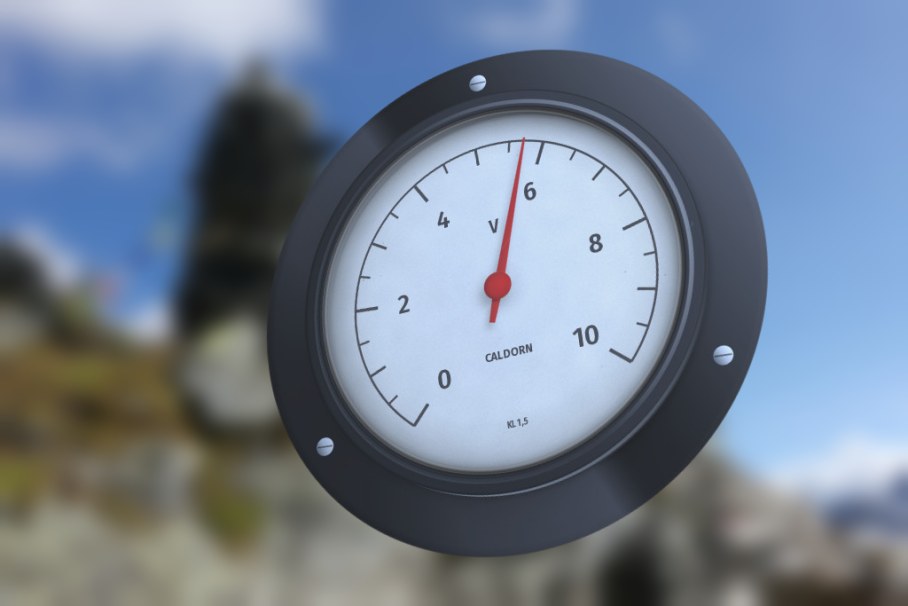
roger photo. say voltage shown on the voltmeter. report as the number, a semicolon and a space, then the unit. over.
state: 5.75; V
